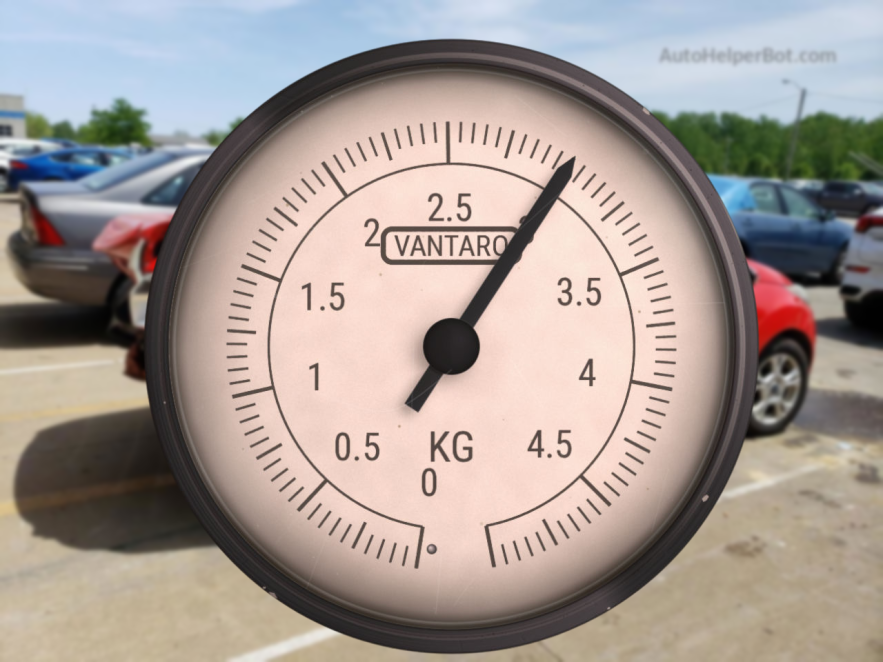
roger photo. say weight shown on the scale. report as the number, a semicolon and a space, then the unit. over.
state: 3; kg
